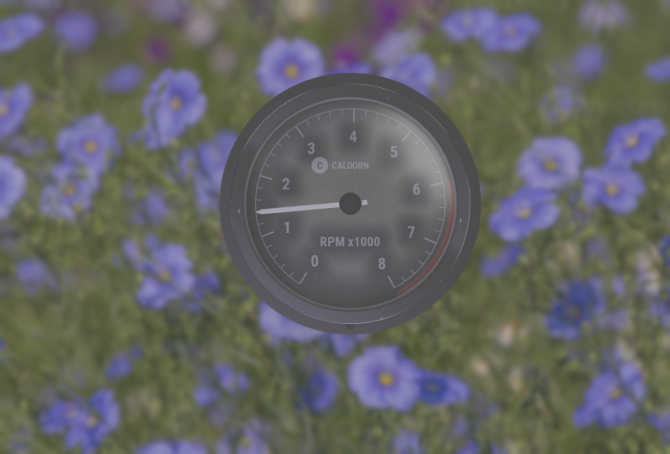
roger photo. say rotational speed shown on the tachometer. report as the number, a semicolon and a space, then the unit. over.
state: 1400; rpm
